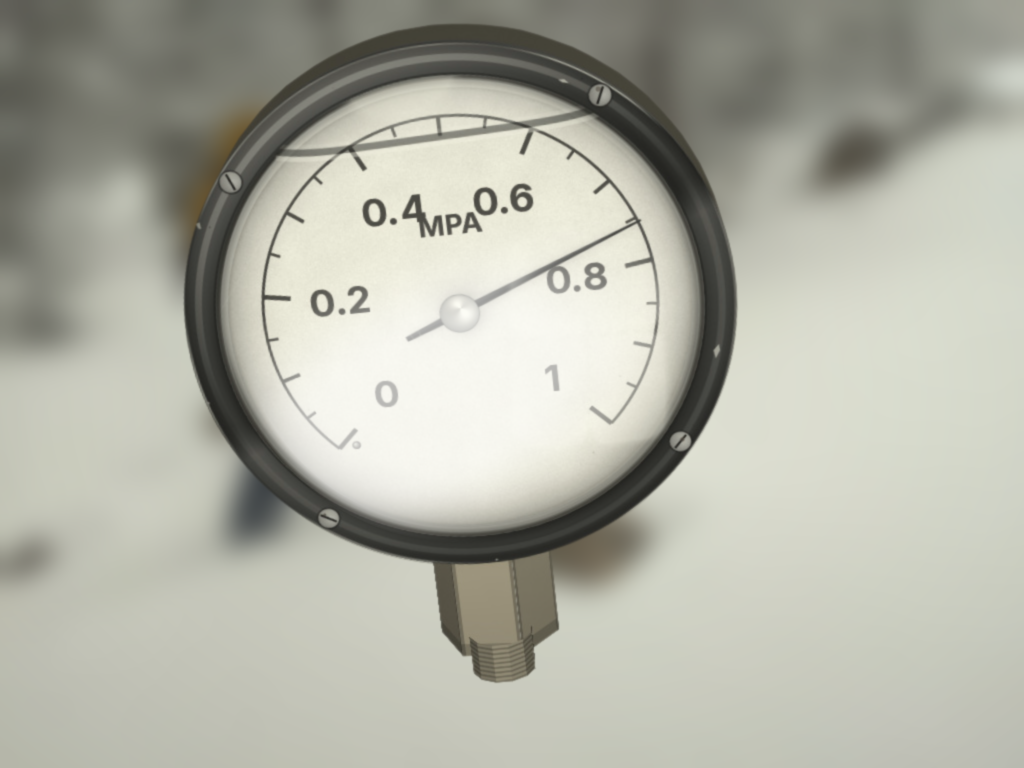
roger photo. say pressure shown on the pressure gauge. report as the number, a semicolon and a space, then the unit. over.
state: 0.75; MPa
